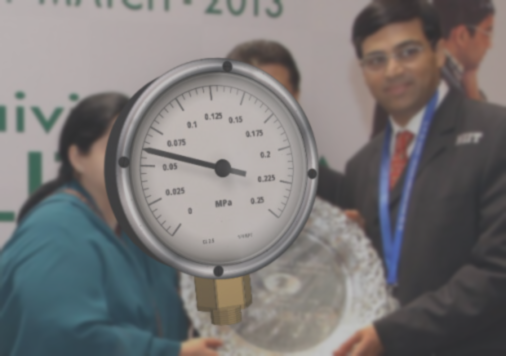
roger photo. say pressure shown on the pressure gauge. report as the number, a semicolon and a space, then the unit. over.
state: 0.06; MPa
